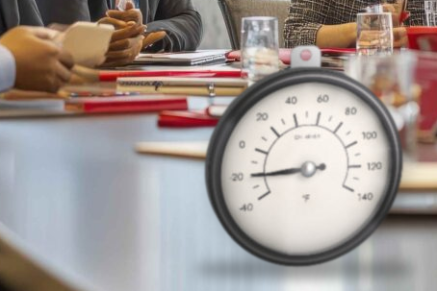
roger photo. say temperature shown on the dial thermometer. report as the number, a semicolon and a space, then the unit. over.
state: -20; °F
